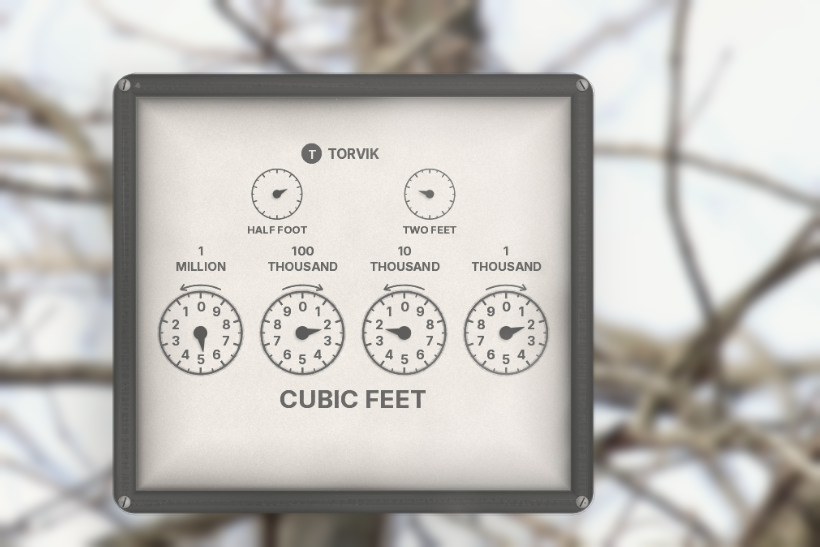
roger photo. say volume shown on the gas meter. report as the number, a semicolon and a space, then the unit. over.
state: 522200; ft³
